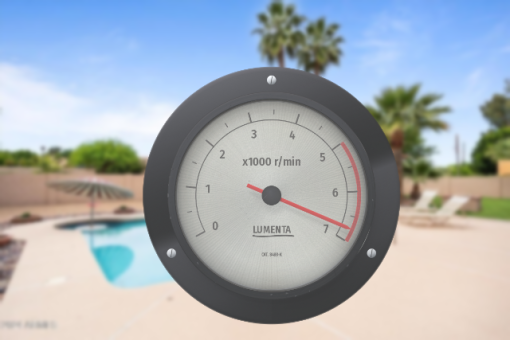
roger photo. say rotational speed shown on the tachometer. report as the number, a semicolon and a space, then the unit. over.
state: 6750; rpm
